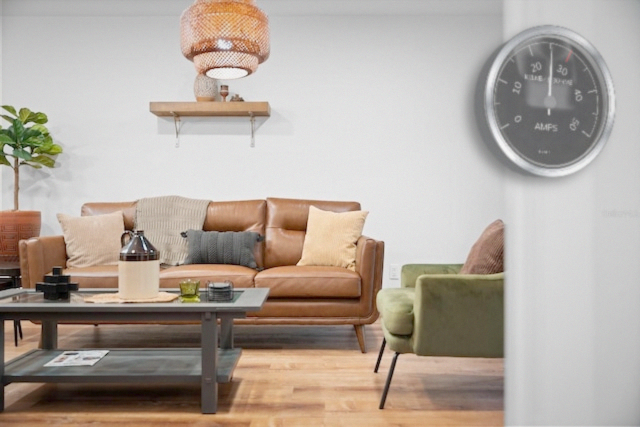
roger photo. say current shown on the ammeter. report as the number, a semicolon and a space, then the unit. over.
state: 25; A
